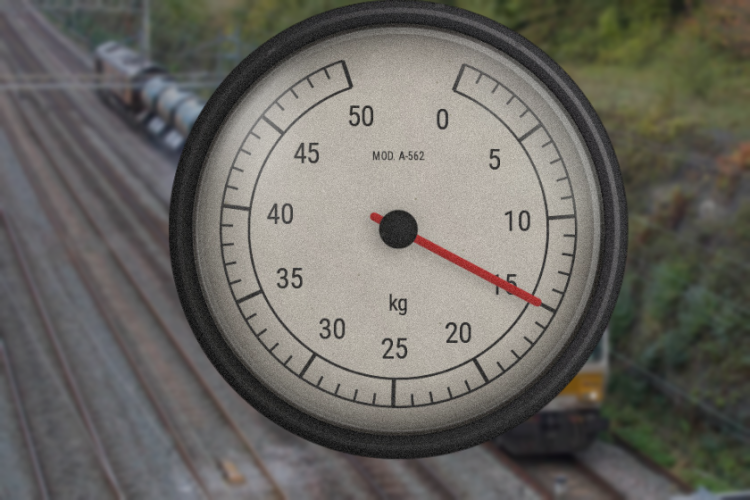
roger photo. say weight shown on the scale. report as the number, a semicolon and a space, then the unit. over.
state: 15; kg
